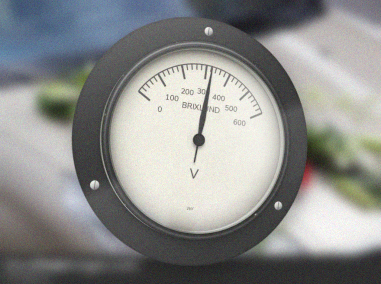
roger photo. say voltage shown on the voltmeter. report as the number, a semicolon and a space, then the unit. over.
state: 320; V
